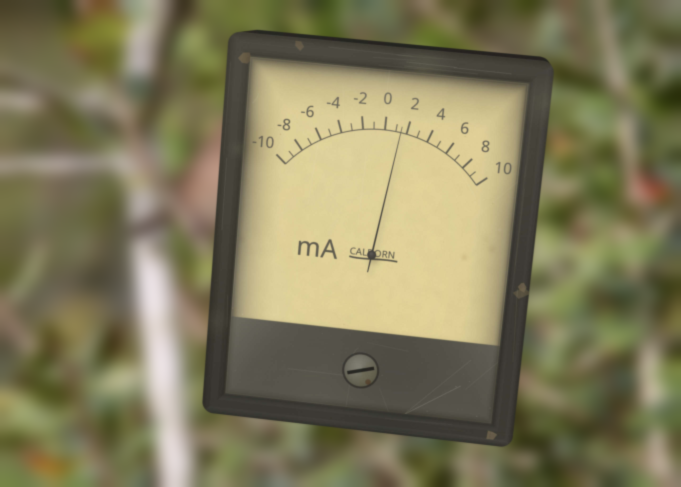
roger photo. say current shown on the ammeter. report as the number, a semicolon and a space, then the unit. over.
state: 1.5; mA
